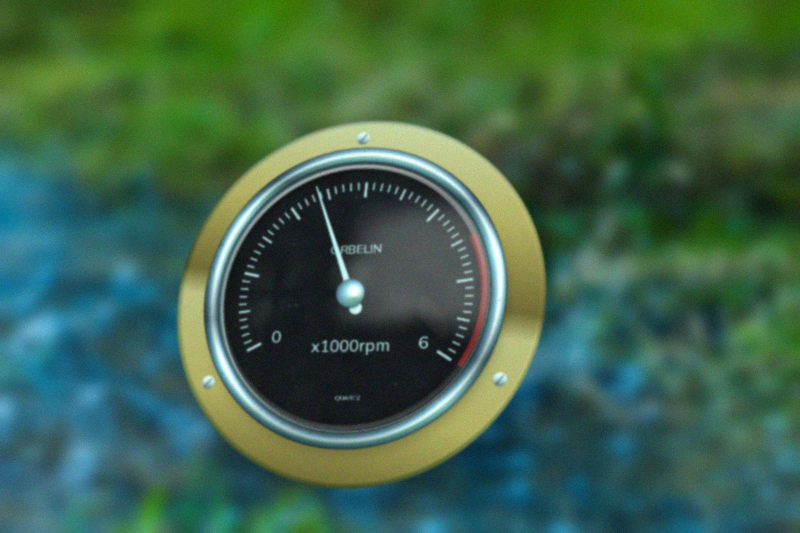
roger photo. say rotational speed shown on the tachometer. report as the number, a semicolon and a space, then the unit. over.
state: 2400; rpm
